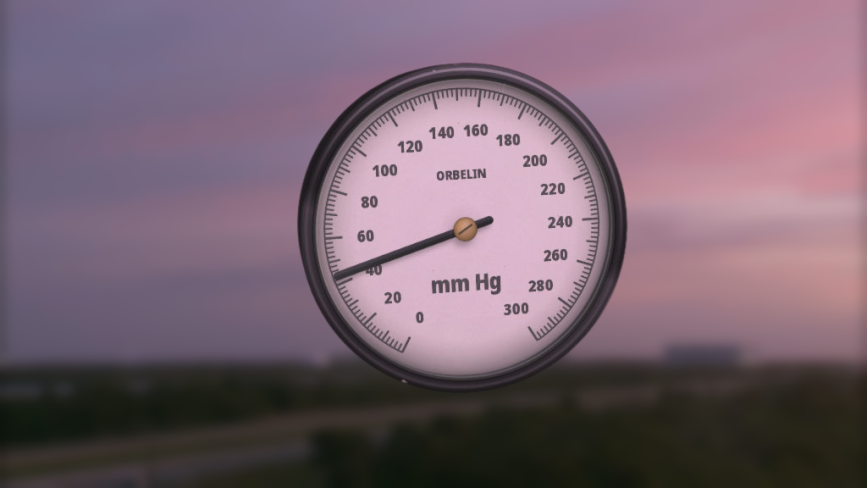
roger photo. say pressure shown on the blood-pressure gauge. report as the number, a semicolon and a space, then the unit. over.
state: 44; mmHg
